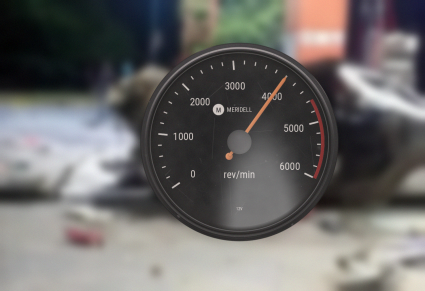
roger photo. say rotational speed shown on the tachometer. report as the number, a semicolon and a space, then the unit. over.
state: 4000; rpm
